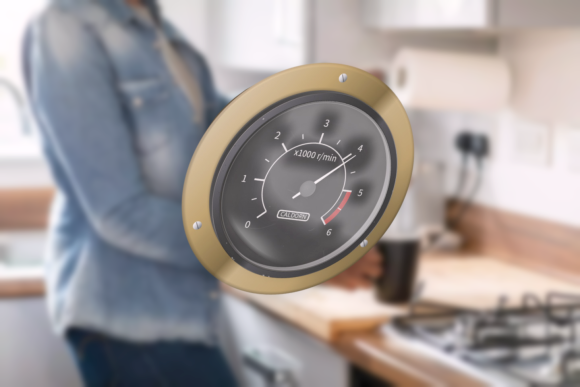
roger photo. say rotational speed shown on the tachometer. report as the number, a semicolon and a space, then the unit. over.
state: 4000; rpm
